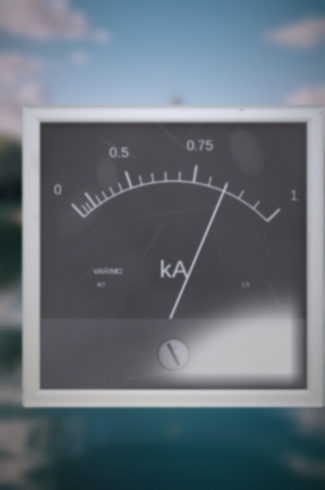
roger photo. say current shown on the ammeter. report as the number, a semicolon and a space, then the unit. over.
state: 0.85; kA
